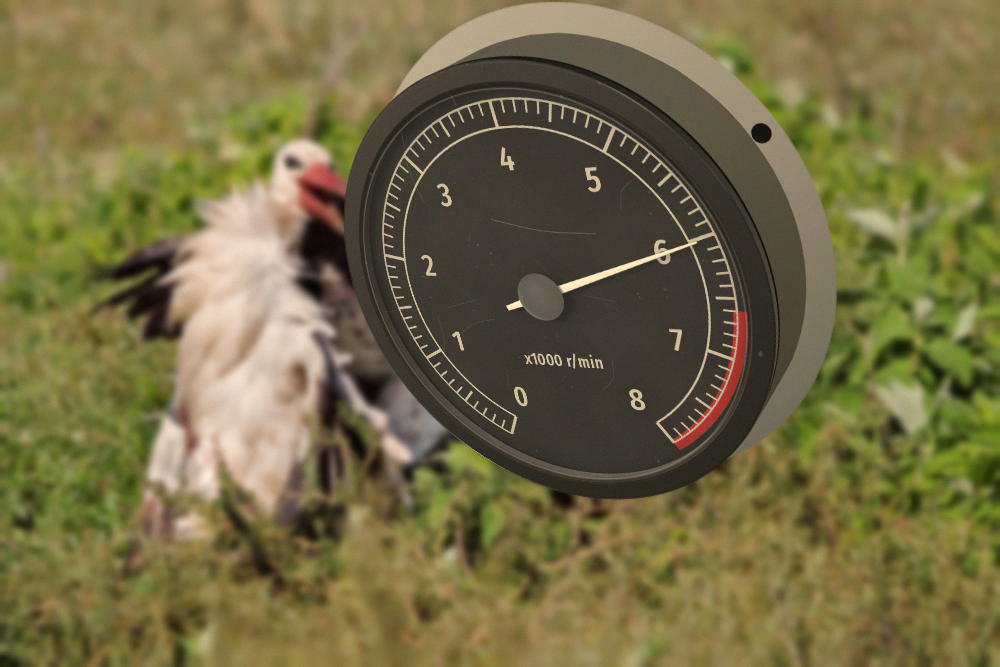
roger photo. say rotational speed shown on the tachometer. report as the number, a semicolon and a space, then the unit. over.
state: 6000; rpm
